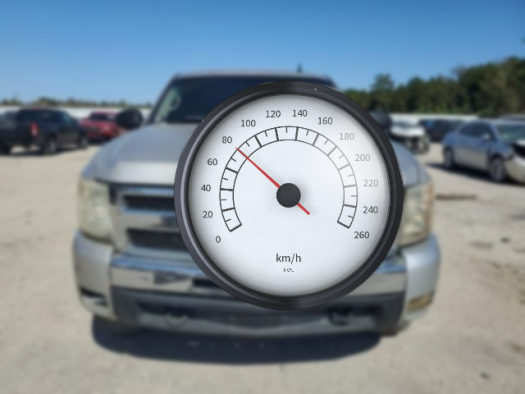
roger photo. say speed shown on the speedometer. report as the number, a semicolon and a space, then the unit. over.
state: 80; km/h
